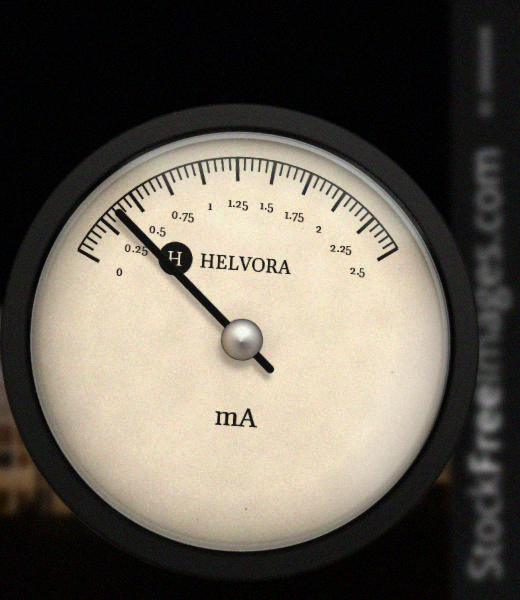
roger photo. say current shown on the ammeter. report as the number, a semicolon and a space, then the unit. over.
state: 0.35; mA
